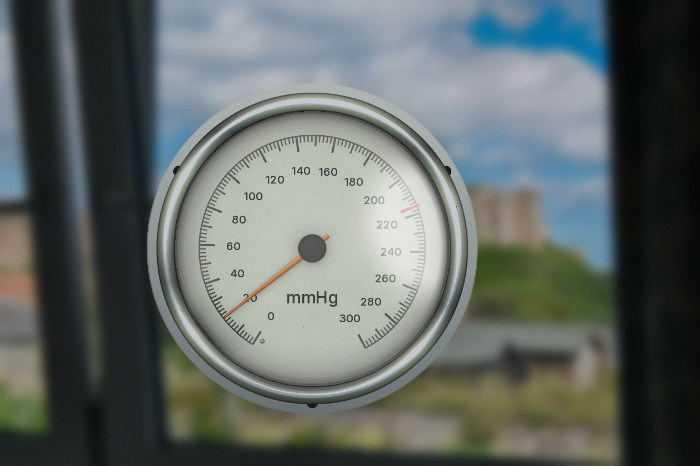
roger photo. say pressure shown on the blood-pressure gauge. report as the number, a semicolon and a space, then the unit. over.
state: 20; mmHg
